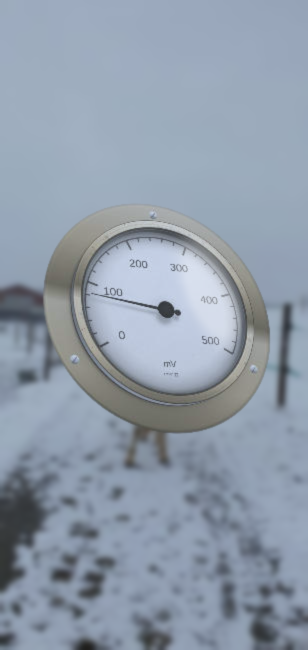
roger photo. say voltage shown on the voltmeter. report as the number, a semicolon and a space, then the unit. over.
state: 80; mV
